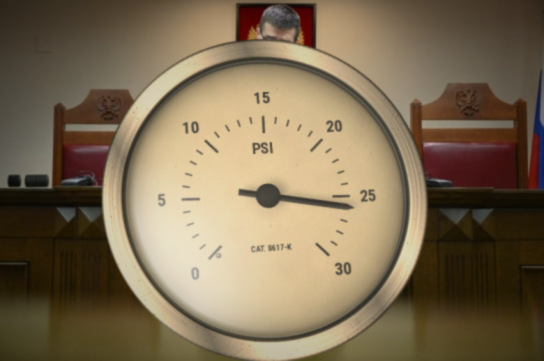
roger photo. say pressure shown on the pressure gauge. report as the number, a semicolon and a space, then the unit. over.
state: 26; psi
